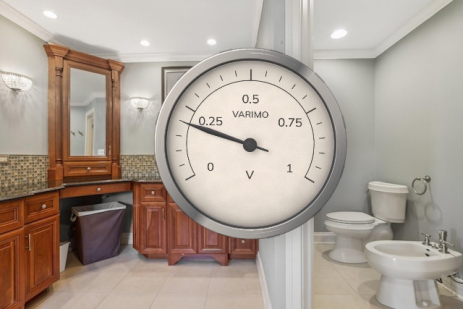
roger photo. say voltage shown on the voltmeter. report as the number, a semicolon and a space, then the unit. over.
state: 0.2; V
